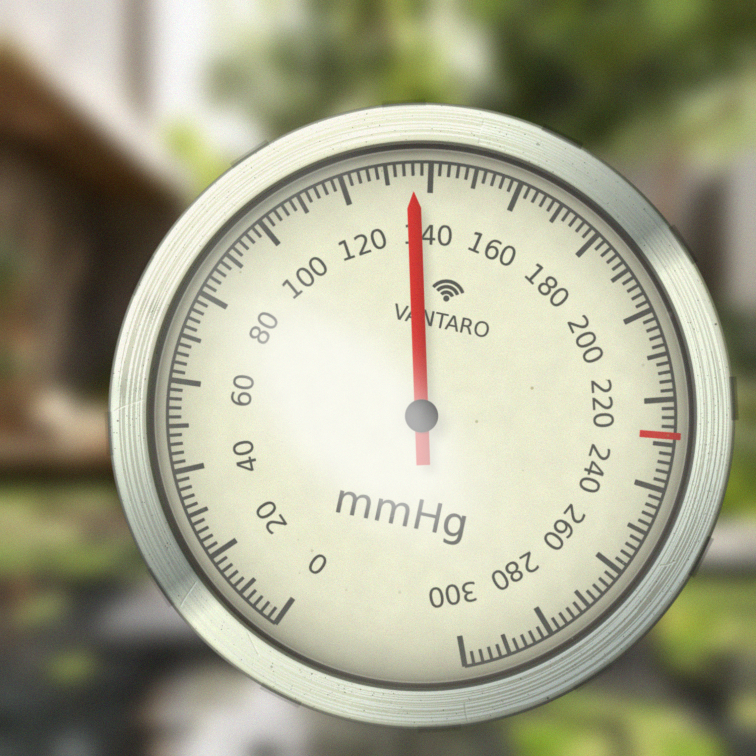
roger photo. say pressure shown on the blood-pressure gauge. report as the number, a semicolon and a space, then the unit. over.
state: 136; mmHg
